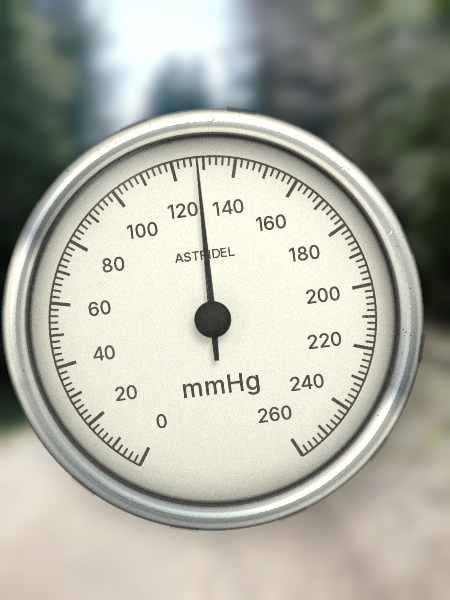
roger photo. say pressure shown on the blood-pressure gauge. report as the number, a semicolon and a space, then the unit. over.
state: 128; mmHg
